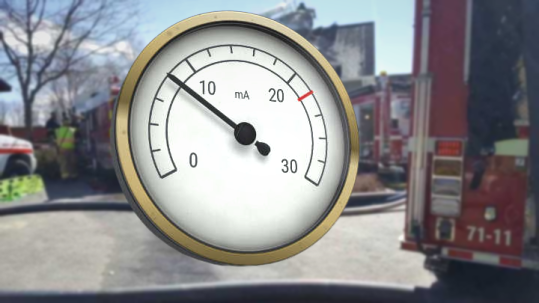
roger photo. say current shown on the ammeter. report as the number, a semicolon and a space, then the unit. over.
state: 8; mA
